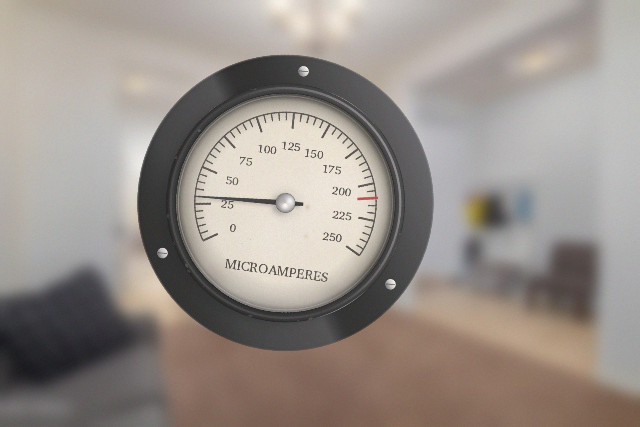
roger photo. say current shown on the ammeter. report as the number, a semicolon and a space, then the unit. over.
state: 30; µA
